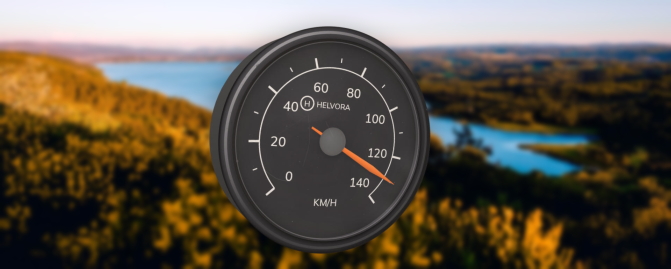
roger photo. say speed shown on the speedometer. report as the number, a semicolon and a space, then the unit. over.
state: 130; km/h
